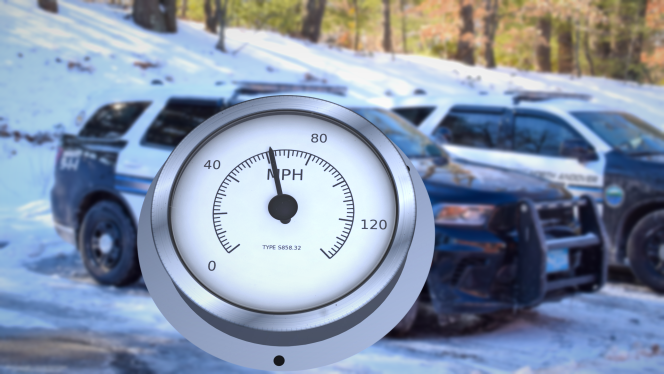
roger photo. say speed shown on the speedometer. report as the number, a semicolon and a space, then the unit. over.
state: 62; mph
